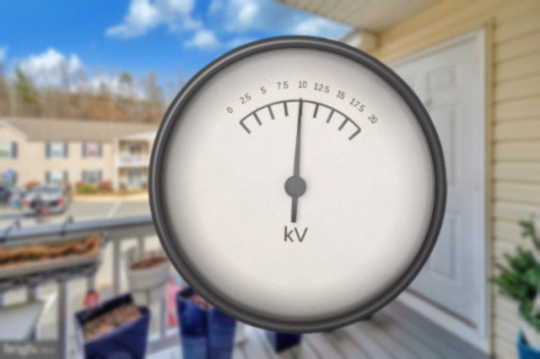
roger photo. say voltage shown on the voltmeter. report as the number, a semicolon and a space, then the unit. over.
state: 10; kV
